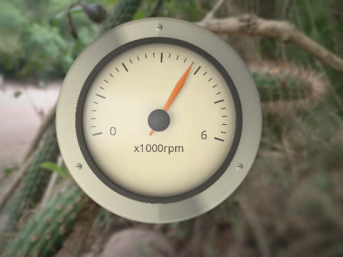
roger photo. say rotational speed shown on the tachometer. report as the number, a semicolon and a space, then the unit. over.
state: 3800; rpm
